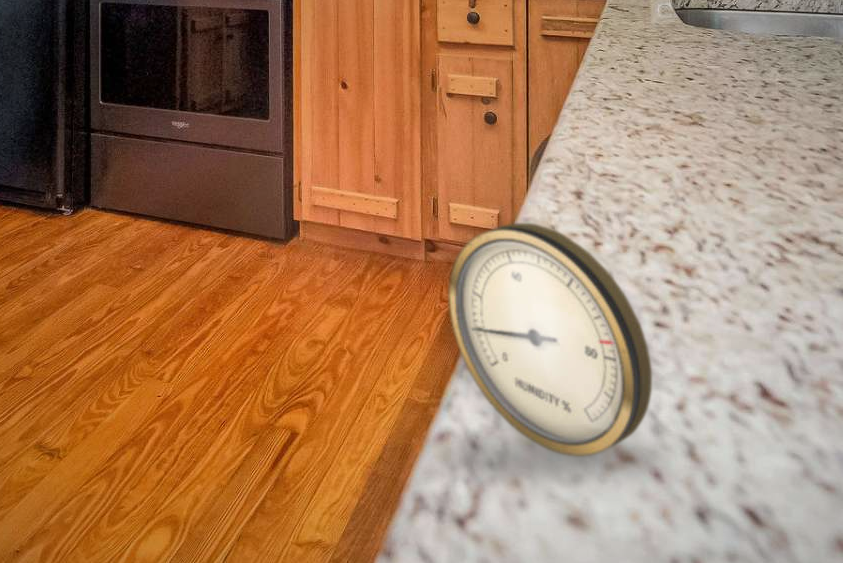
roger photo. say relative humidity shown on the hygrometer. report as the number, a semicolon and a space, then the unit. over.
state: 10; %
